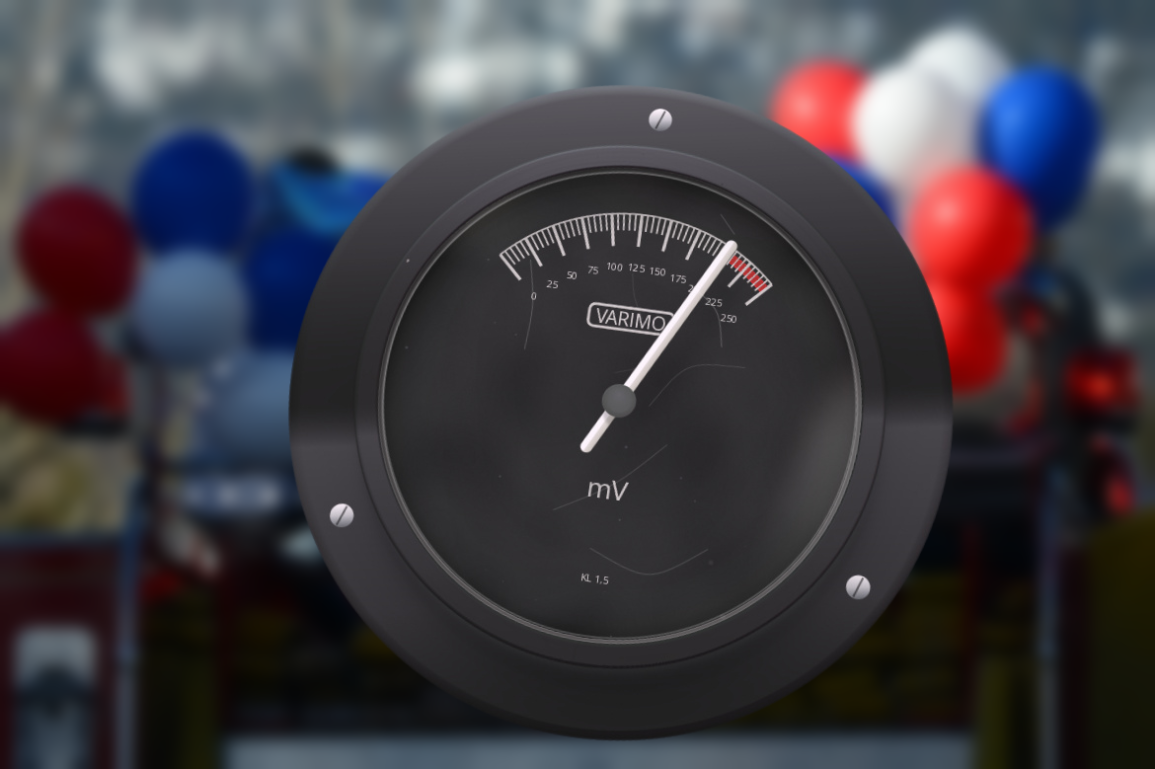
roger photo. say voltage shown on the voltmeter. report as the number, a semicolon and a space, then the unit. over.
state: 205; mV
